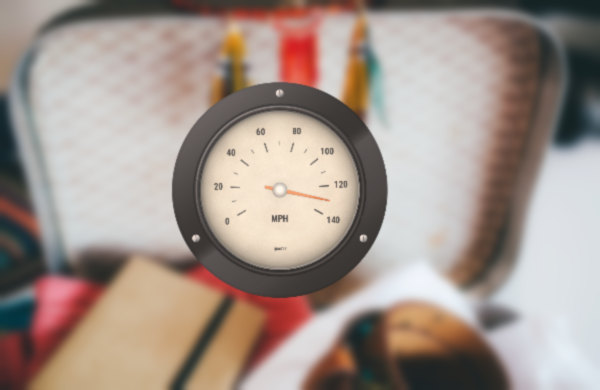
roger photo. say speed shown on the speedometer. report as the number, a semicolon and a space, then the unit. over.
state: 130; mph
